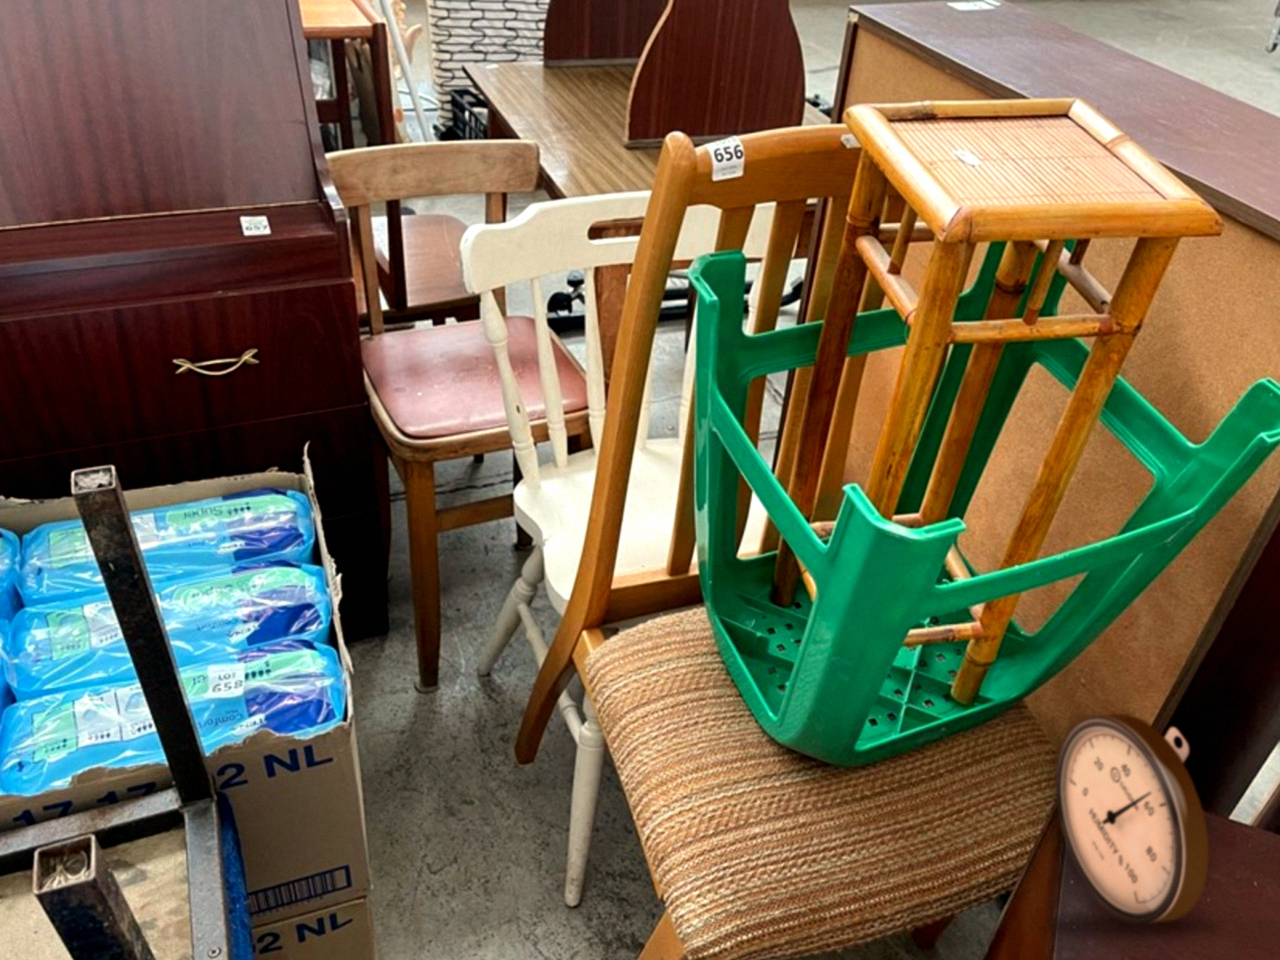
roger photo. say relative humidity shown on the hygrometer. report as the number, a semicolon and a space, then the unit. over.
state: 56; %
